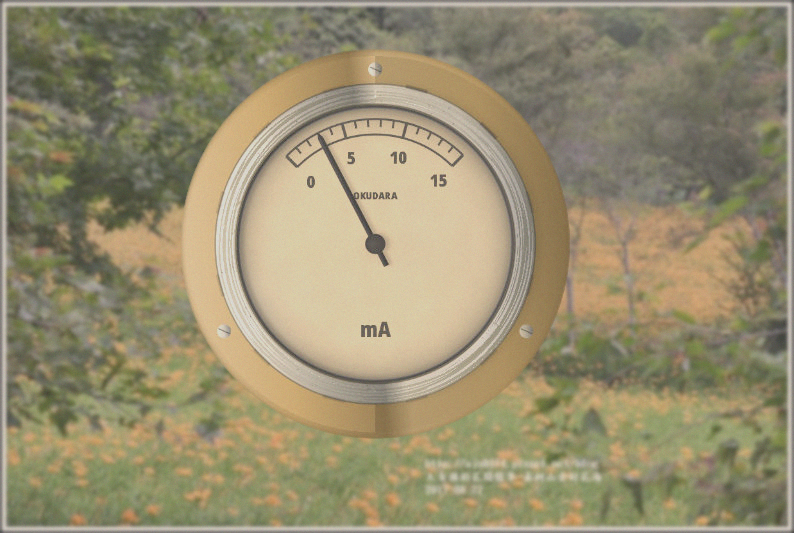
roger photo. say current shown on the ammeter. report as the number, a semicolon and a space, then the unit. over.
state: 3; mA
